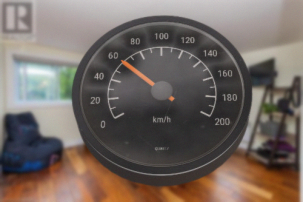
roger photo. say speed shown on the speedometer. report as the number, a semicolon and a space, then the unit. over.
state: 60; km/h
